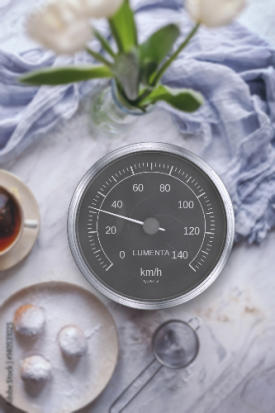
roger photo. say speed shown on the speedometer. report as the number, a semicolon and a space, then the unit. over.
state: 32; km/h
